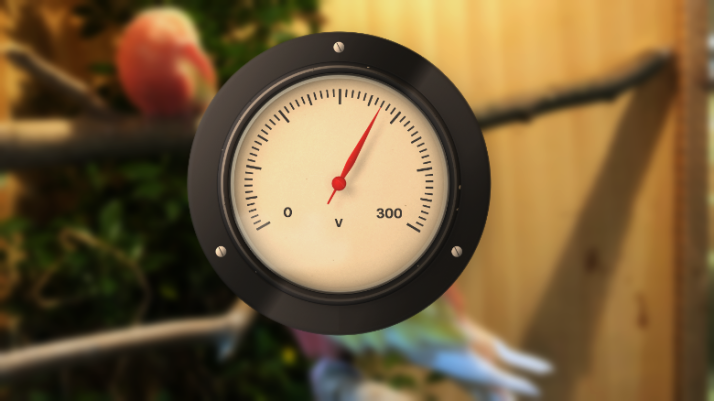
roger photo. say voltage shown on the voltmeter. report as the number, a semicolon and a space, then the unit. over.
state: 185; V
